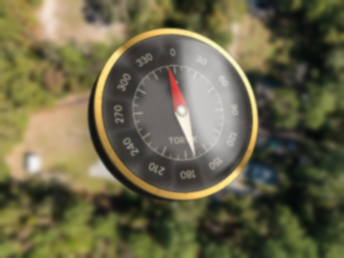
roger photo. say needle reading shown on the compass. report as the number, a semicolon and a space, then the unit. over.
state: 350; °
